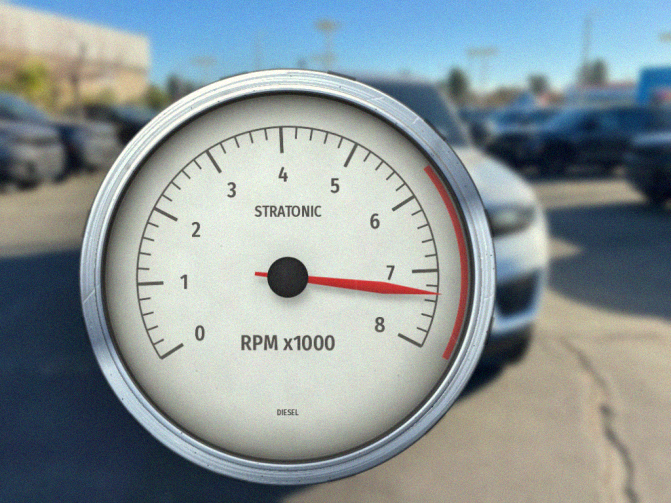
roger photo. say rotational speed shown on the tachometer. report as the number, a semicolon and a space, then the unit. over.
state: 7300; rpm
